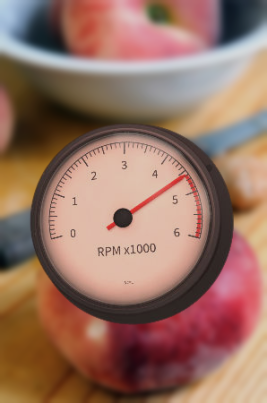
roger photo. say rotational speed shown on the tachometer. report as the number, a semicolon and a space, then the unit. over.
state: 4600; rpm
